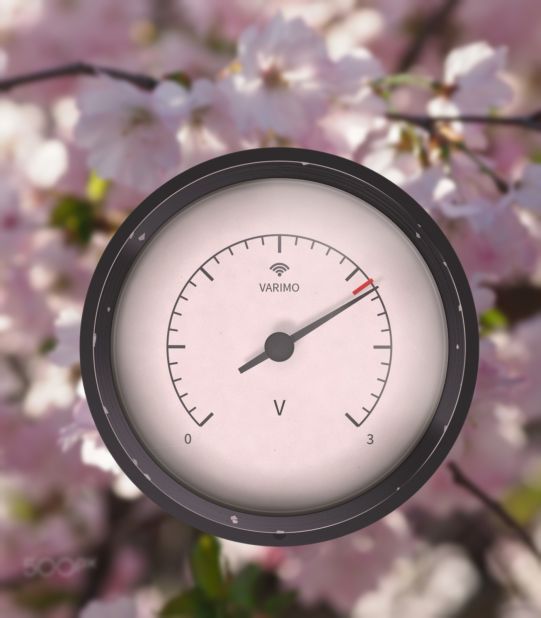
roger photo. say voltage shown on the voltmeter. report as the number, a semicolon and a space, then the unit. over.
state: 2.15; V
